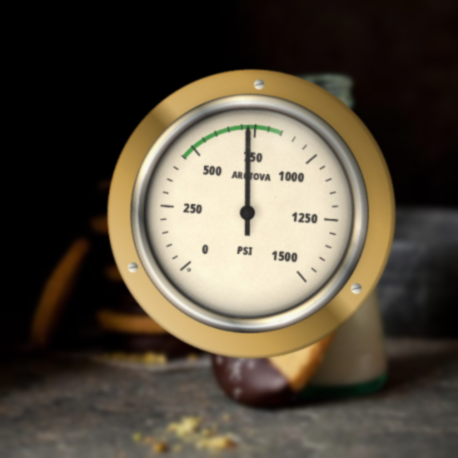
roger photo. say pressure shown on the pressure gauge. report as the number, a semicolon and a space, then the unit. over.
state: 725; psi
